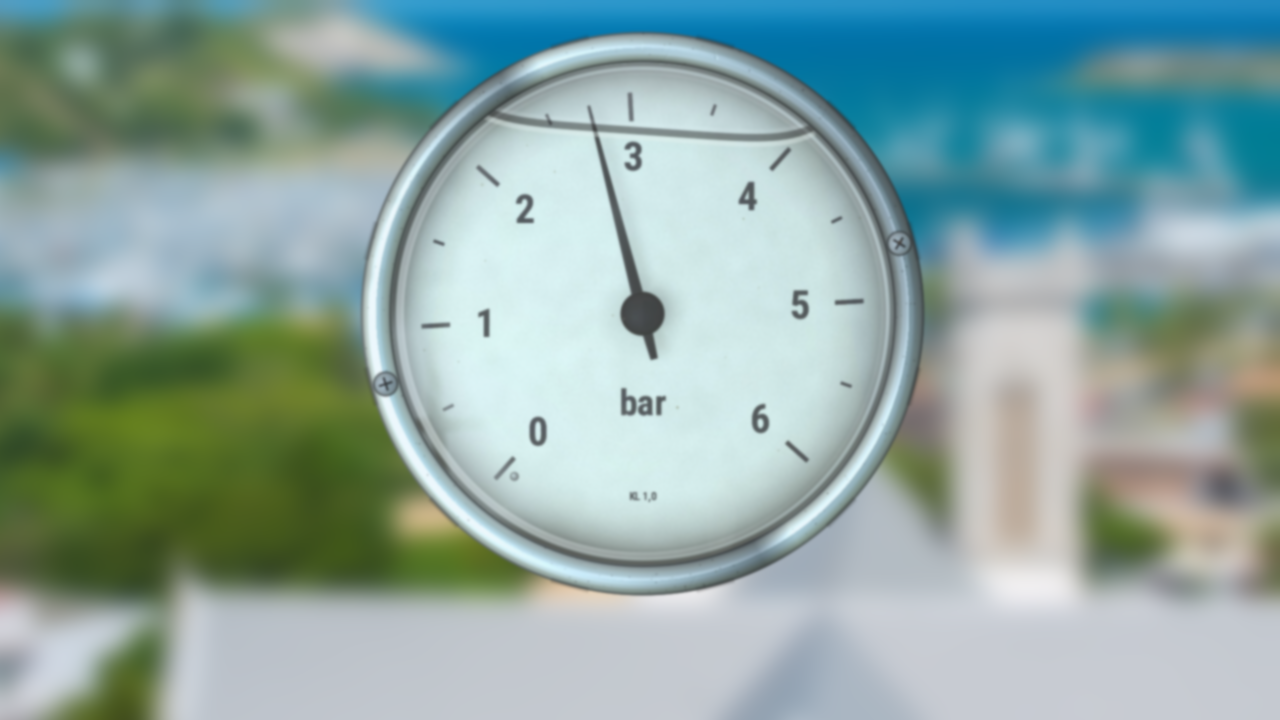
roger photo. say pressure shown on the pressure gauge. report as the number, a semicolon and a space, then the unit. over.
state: 2.75; bar
